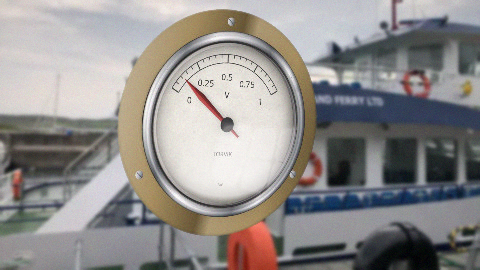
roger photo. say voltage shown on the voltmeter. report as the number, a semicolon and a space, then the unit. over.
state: 0.1; V
